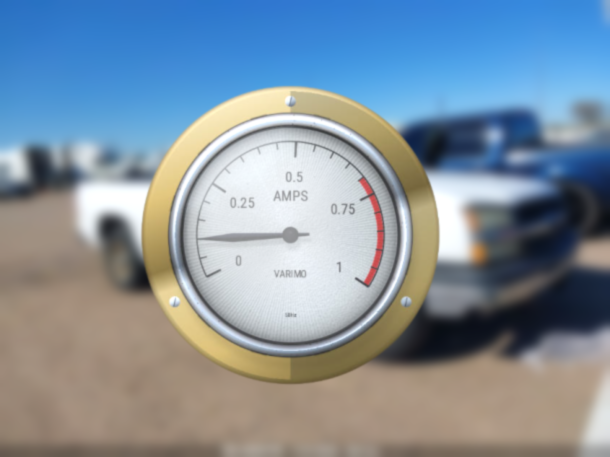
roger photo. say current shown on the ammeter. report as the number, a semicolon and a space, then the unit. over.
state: 0.1; A
